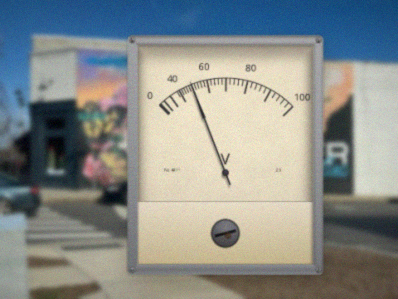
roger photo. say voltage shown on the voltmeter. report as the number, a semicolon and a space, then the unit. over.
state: 50; V
